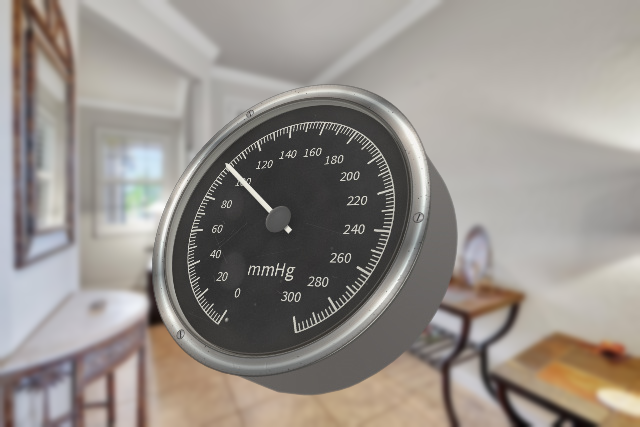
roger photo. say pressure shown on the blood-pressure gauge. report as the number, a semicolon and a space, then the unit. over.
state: 100; mmHg
